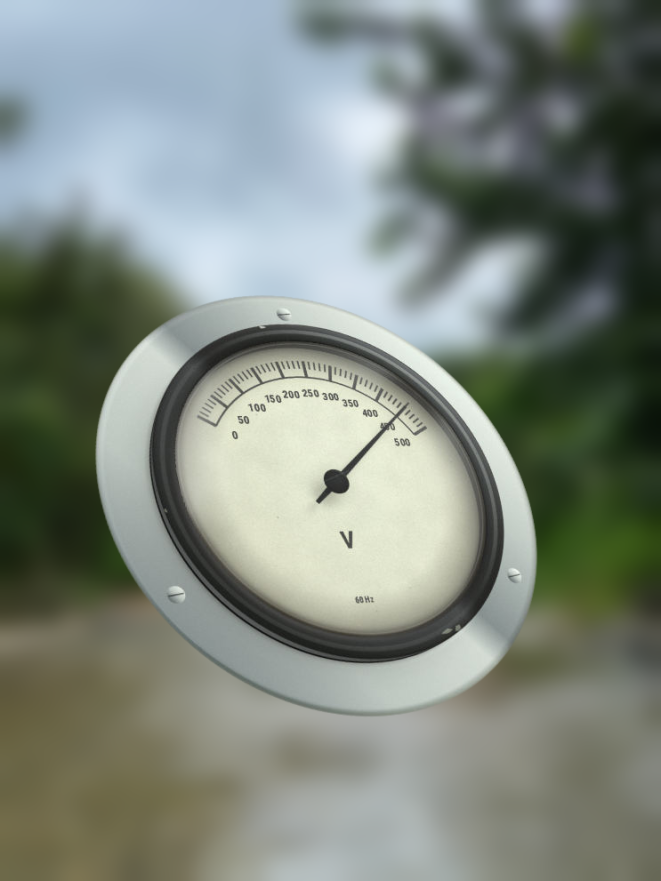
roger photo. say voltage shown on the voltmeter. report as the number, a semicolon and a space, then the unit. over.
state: 450; V
